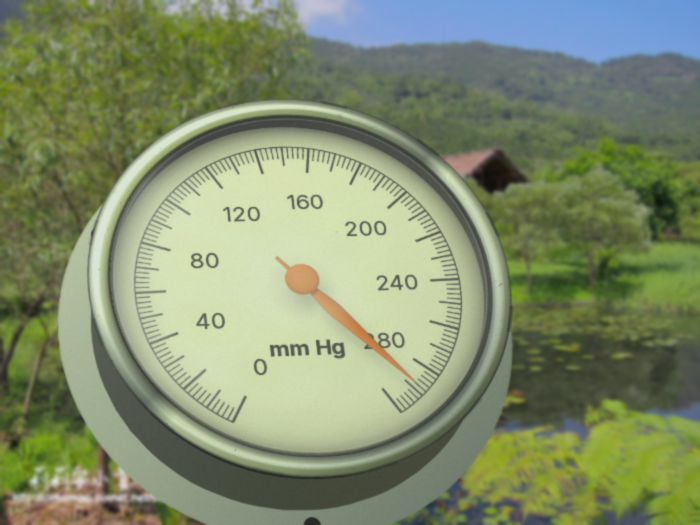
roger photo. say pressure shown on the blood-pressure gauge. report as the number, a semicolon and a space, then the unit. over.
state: 290; mmHg
